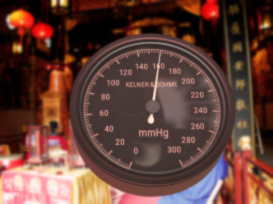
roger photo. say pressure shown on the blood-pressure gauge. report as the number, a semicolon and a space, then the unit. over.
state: 160; mmHg
